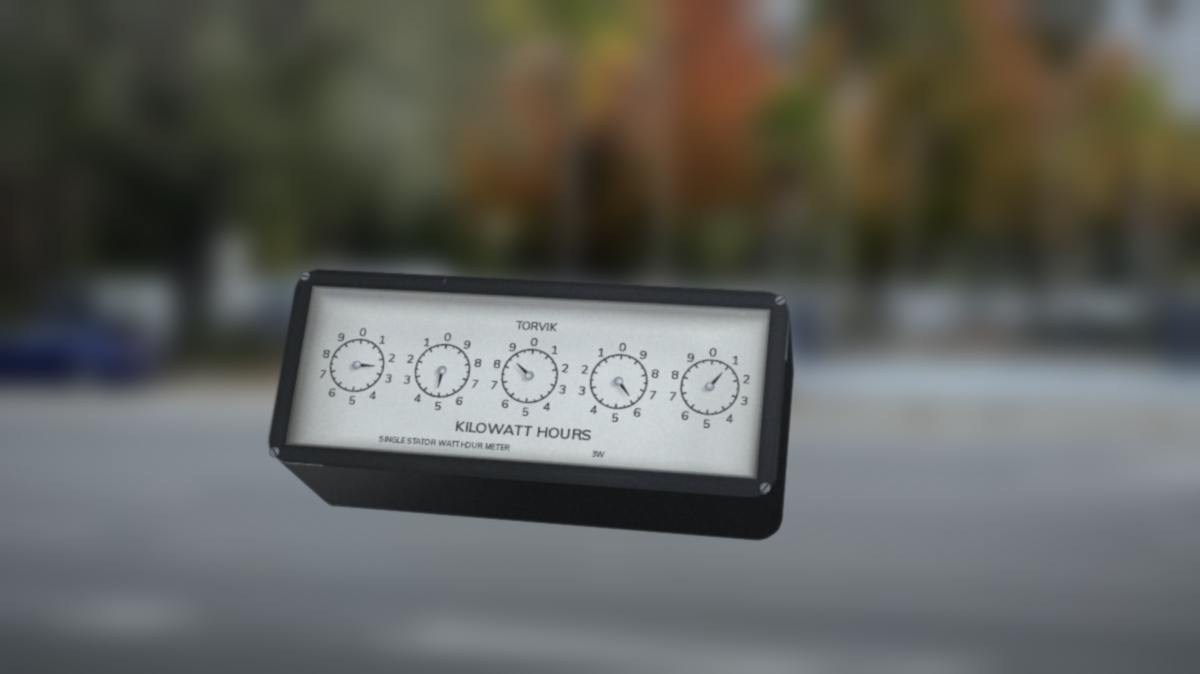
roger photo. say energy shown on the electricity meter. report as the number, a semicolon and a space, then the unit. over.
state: 24861; kWh
